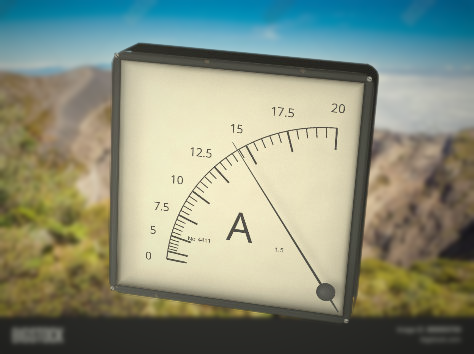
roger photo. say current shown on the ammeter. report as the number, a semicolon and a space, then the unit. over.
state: 14.5; A
